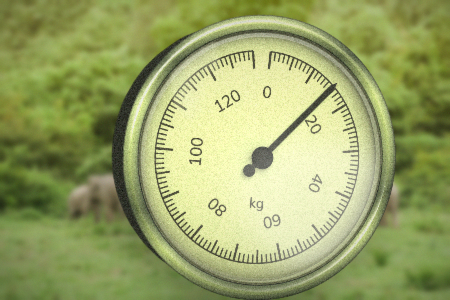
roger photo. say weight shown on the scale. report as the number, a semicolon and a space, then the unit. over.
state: 15; kg
